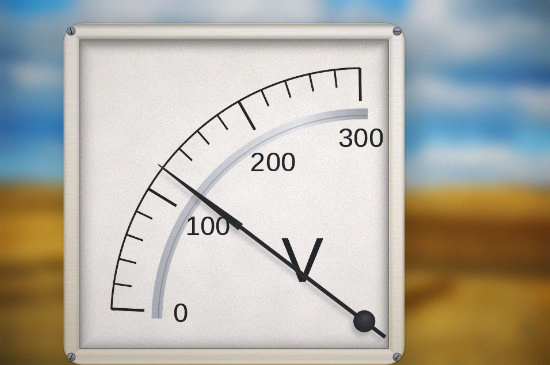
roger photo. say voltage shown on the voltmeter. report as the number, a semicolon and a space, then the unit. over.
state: 120; V
